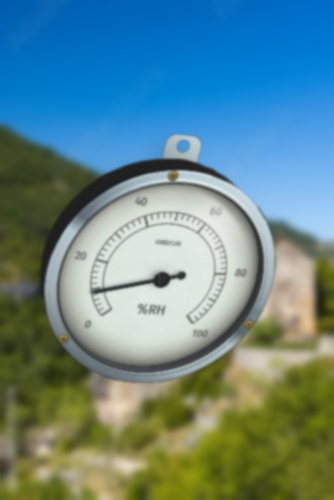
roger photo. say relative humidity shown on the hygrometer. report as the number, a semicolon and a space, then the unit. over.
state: 10; %
